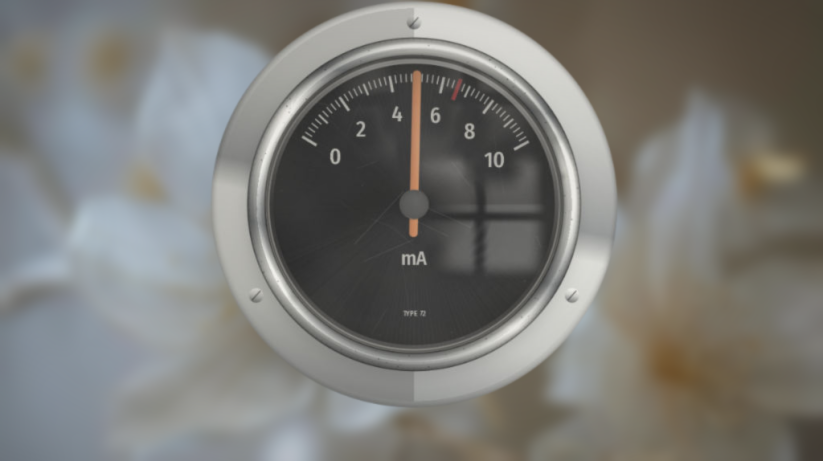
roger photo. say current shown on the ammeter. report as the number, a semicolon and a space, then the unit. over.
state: 5; mA
